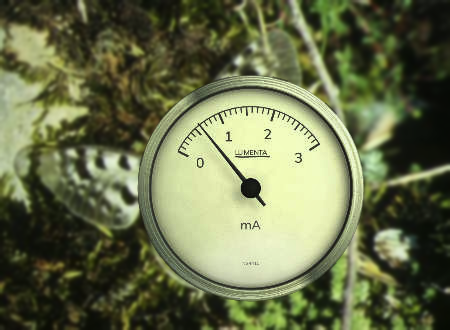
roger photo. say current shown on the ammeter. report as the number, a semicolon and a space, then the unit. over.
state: 0.6; mA
